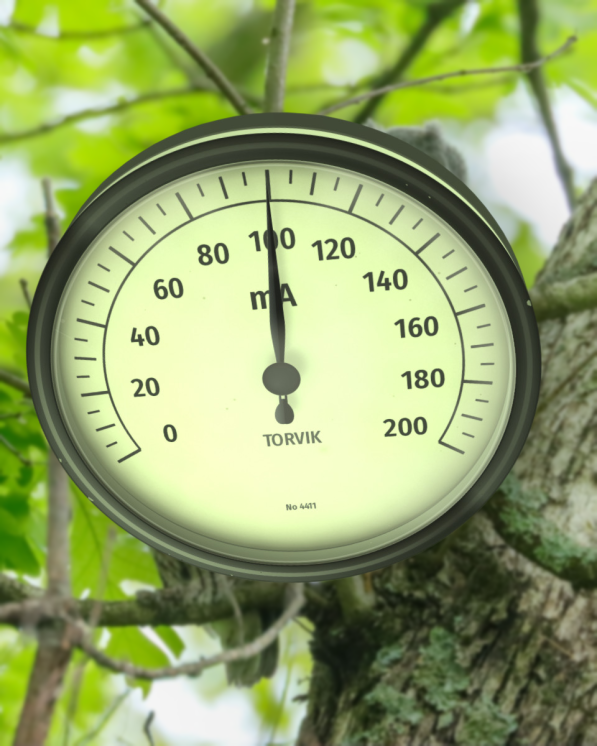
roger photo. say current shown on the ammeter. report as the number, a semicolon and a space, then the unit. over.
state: 100; mA
